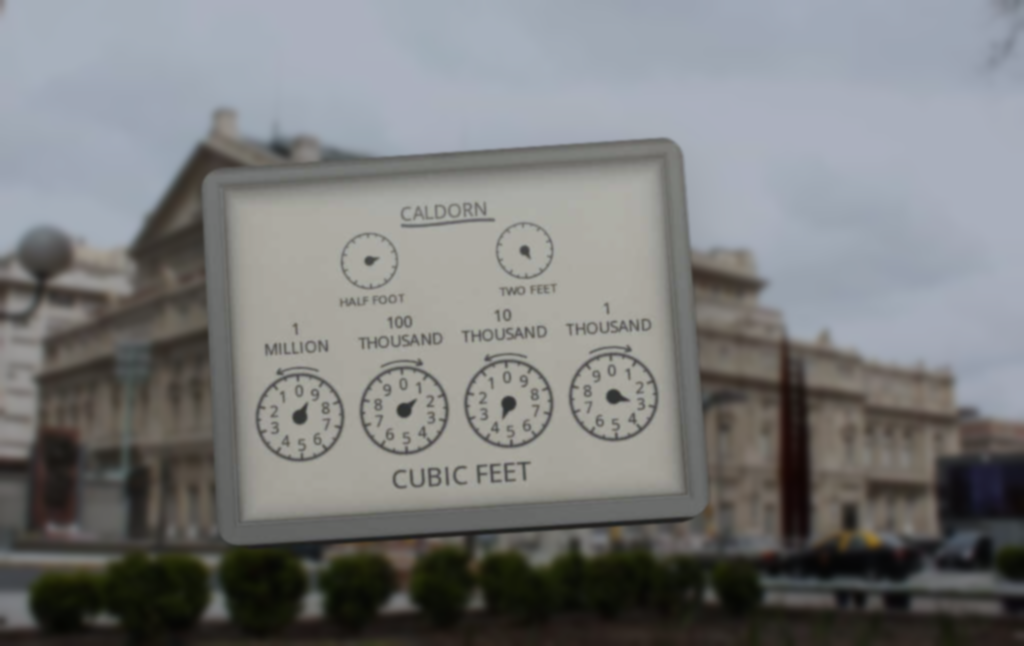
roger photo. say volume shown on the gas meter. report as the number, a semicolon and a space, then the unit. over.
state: 914300; ft³
